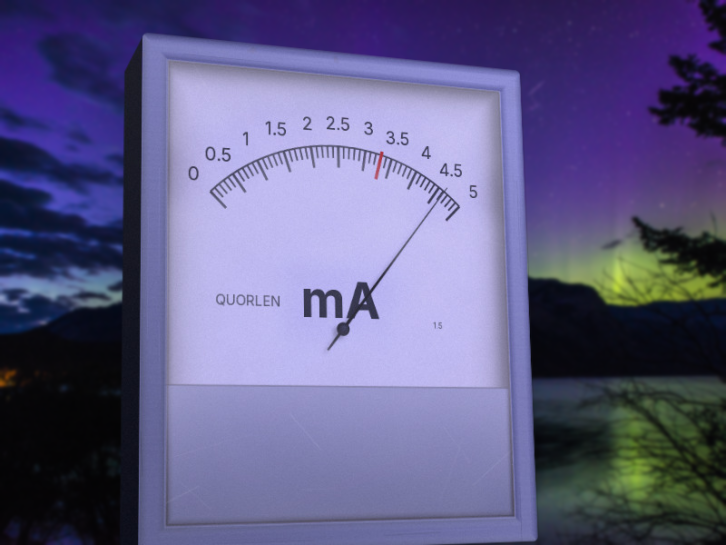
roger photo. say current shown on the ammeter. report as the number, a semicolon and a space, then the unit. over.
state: 4.6; mA
